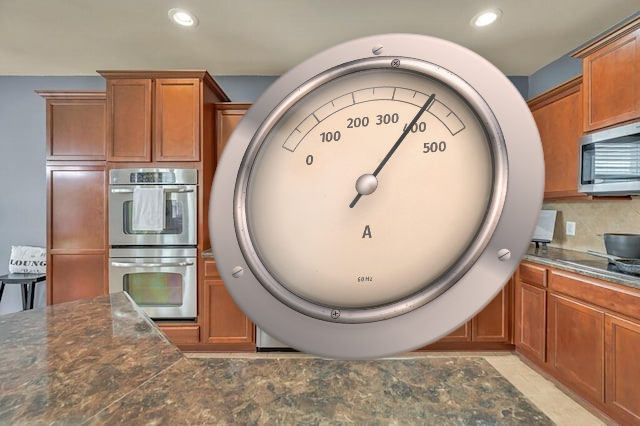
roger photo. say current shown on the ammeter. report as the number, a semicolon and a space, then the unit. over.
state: 400; A
